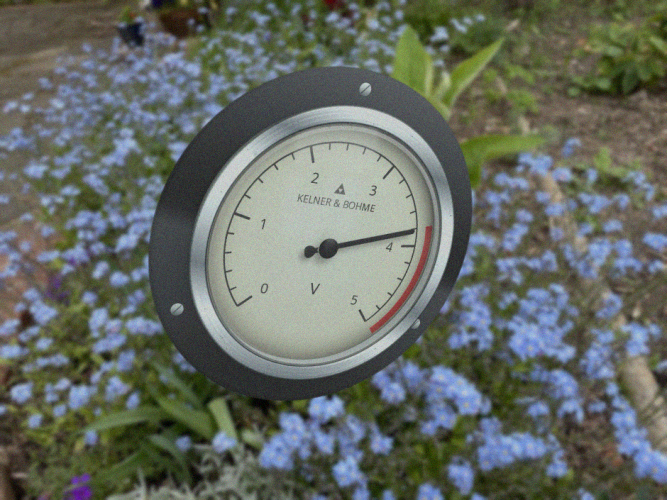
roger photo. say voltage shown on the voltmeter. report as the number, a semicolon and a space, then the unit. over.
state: 3.8; V
